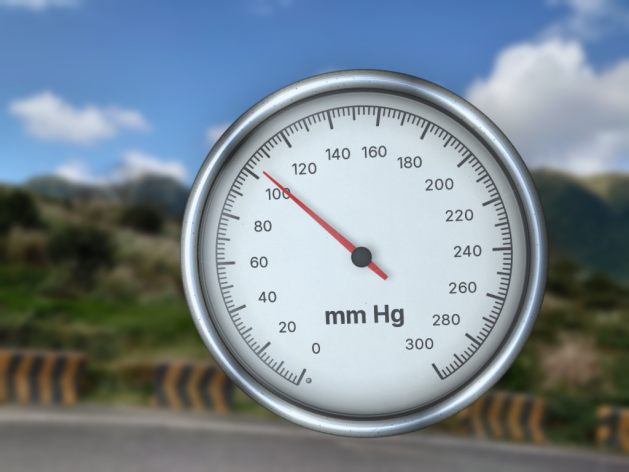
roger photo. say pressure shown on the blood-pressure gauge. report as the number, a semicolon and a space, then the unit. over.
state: 104; mmHg
